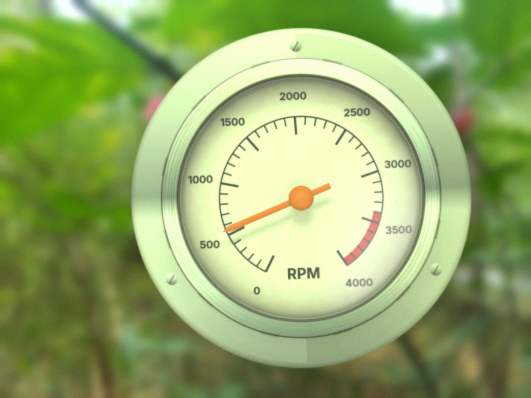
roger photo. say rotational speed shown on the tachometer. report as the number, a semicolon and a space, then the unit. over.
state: 550; rpm
